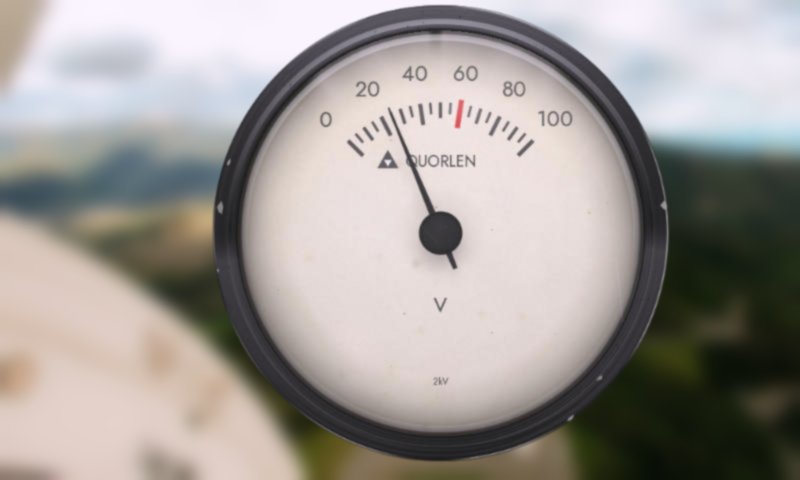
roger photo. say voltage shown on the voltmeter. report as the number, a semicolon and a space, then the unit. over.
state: 25; V
